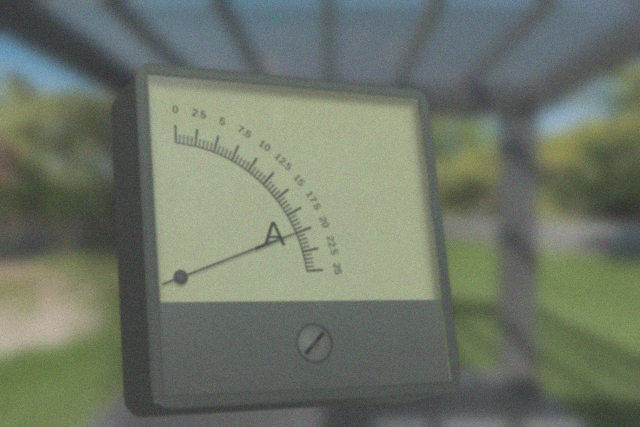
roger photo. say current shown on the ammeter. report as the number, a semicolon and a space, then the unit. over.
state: 20; A
